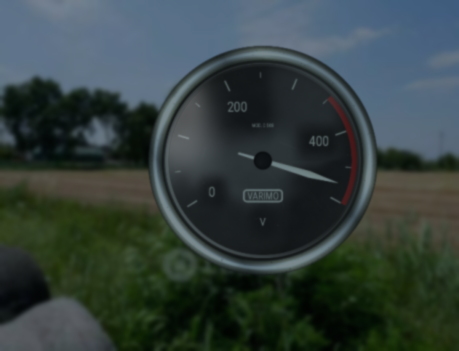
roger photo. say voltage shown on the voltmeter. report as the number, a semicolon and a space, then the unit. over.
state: 475; V
